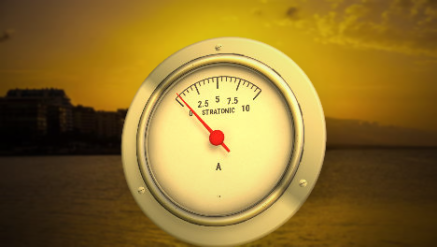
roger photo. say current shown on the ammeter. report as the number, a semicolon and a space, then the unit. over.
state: 0.5; A
